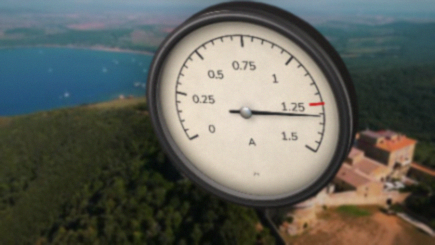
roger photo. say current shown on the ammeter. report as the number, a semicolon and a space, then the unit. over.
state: 1.3; A
